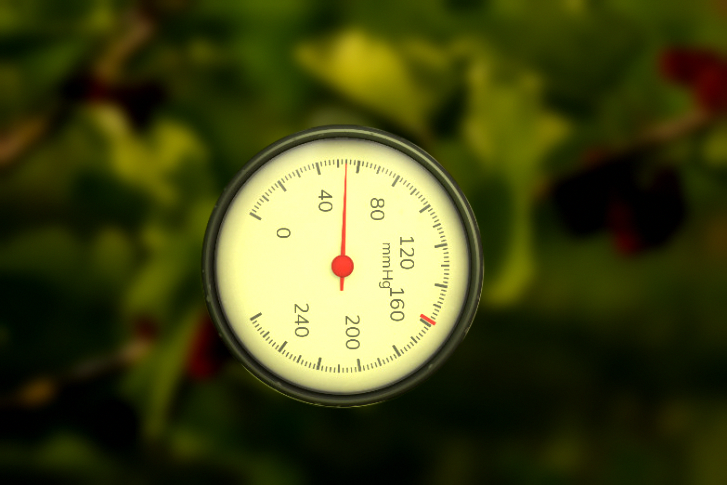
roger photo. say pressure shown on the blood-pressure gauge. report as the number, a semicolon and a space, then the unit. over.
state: 54; mmHg
